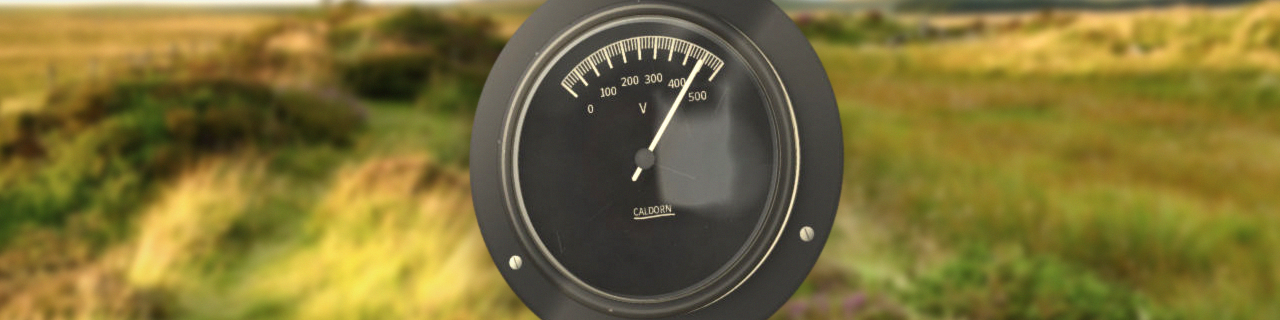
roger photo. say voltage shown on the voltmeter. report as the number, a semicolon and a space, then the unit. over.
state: 450; V
